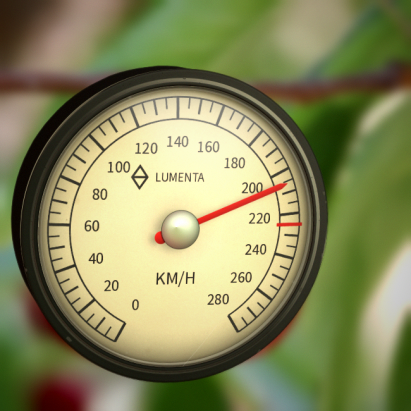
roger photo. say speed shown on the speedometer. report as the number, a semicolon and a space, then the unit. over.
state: 205; km/h
